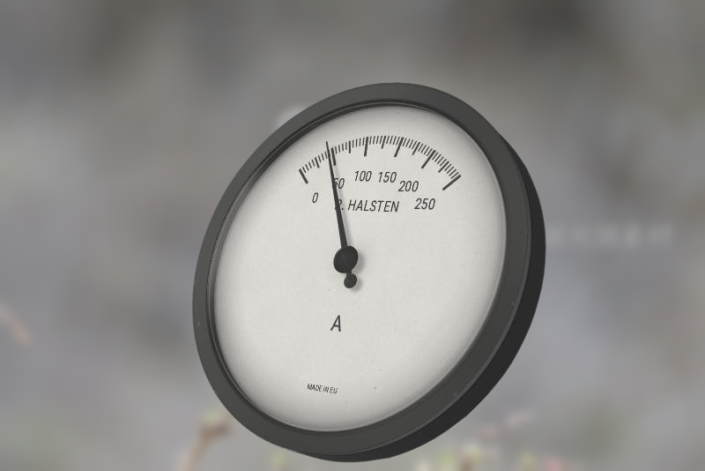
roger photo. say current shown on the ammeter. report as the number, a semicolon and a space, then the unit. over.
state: 50; A
